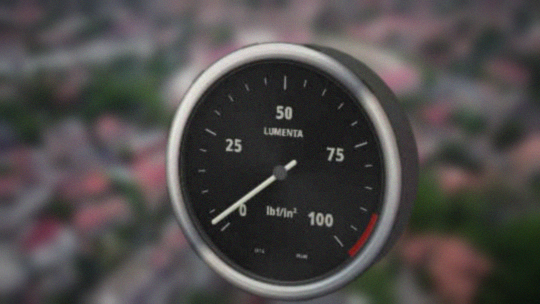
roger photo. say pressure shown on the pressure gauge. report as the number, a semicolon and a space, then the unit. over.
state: 2.5; psi
